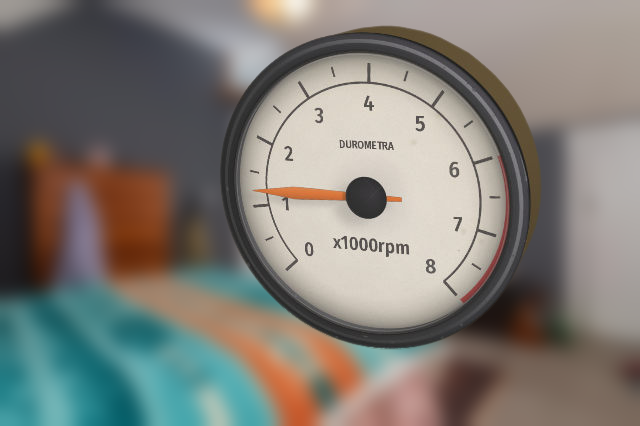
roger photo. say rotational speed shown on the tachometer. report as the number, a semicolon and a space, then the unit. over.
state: 1250; rpm
